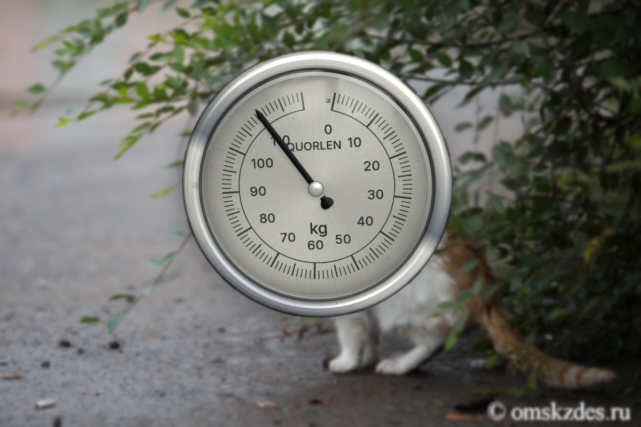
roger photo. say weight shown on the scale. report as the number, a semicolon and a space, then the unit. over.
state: 110; kg
